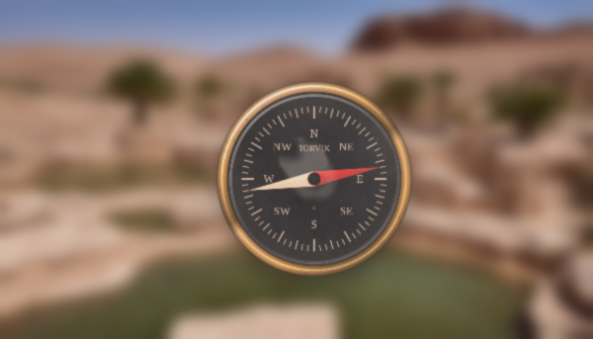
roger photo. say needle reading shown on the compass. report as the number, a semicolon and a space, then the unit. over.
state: 80; °
